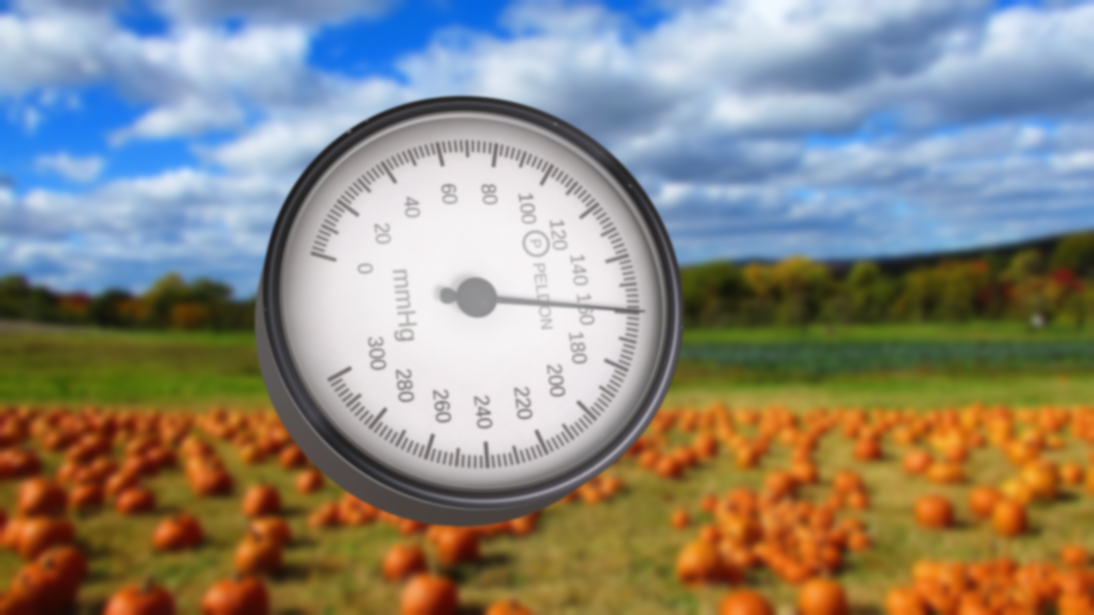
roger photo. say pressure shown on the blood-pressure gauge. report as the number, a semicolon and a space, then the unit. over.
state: 160; mmHg
